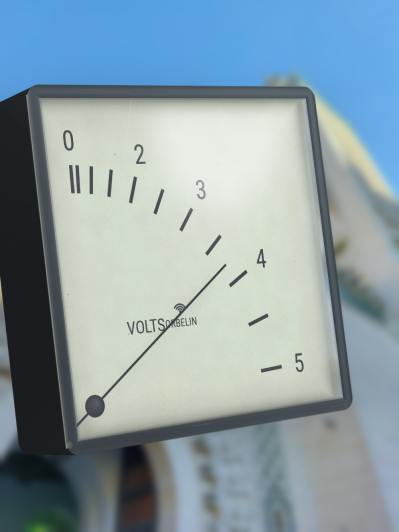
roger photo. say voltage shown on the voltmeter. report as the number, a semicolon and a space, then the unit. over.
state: 3.75; V
